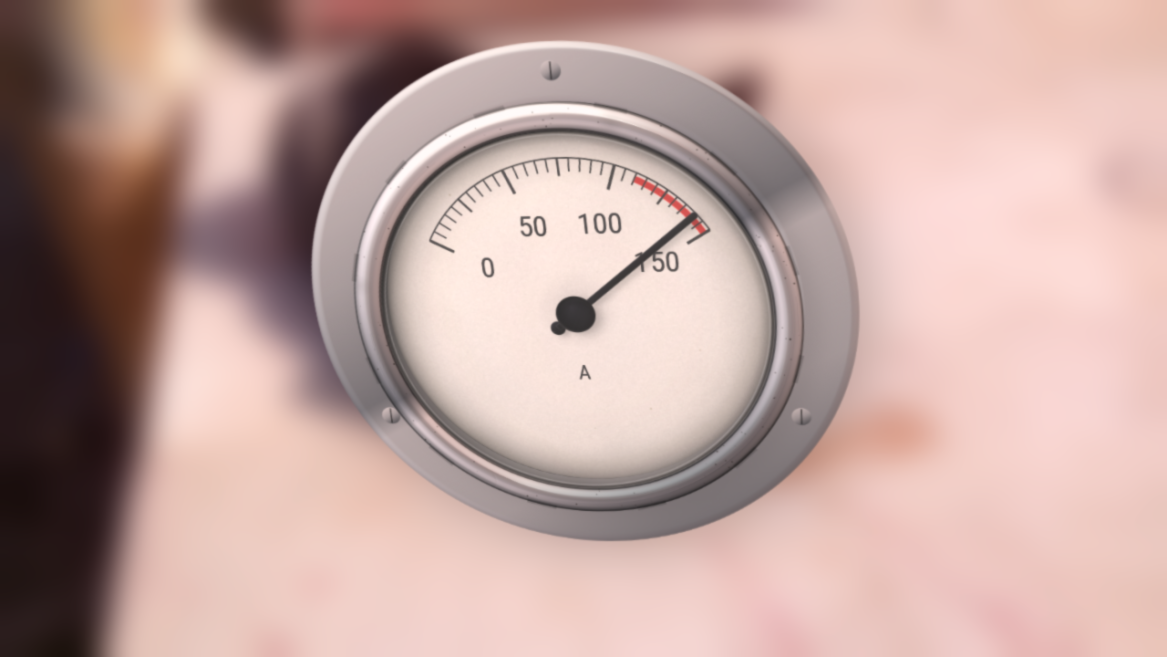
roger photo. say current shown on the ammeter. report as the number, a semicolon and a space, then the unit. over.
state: 140; A
